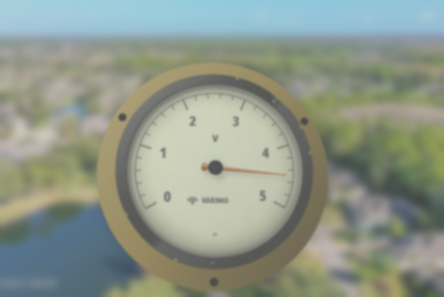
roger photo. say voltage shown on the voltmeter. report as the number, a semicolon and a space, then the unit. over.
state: 4.5; V
